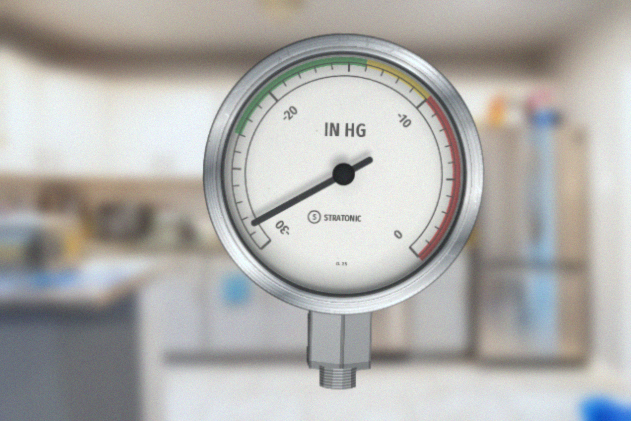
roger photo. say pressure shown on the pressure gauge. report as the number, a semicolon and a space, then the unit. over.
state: -28.5; inHg
